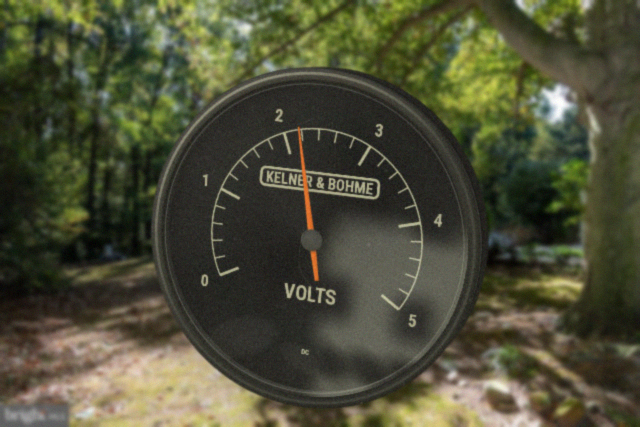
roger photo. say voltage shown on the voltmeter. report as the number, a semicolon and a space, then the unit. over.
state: 2.2; V
